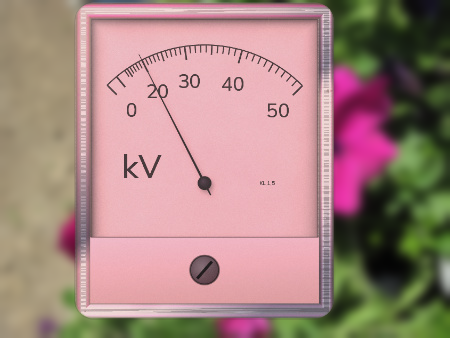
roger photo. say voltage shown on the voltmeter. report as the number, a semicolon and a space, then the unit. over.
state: 20; kV
